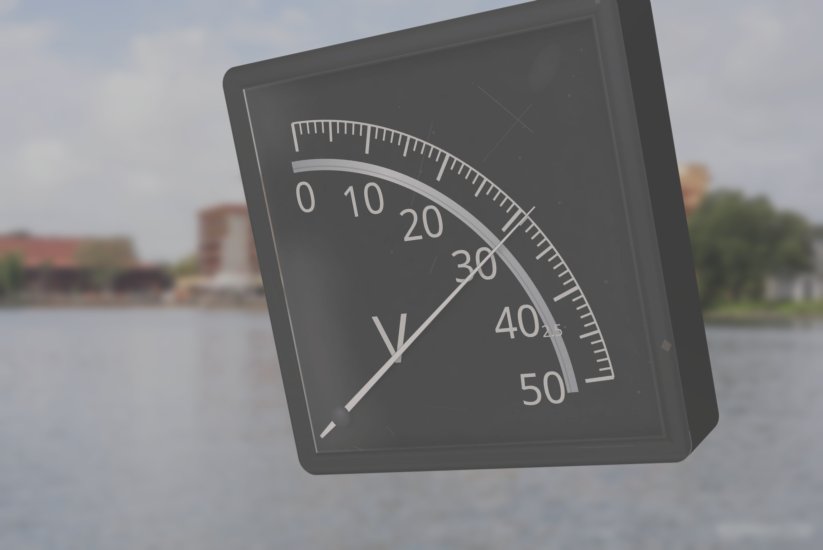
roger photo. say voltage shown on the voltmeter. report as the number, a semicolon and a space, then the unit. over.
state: 31; V
